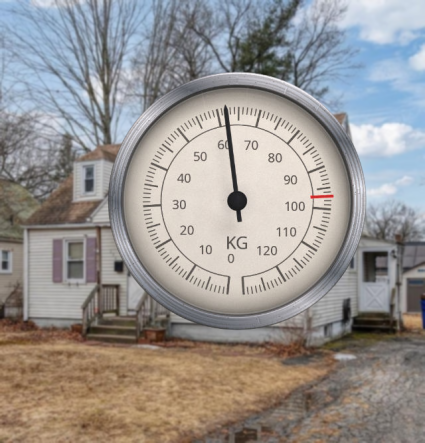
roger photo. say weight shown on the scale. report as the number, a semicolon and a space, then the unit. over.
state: 62; kg
